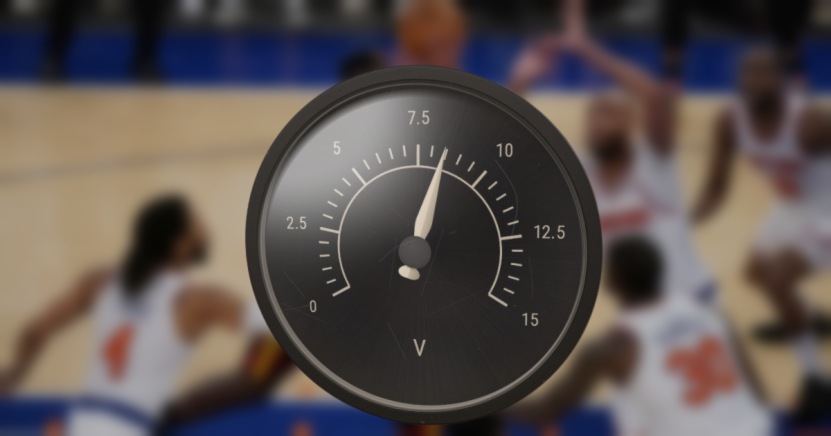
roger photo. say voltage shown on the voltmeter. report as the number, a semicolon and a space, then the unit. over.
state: 8.5; V
